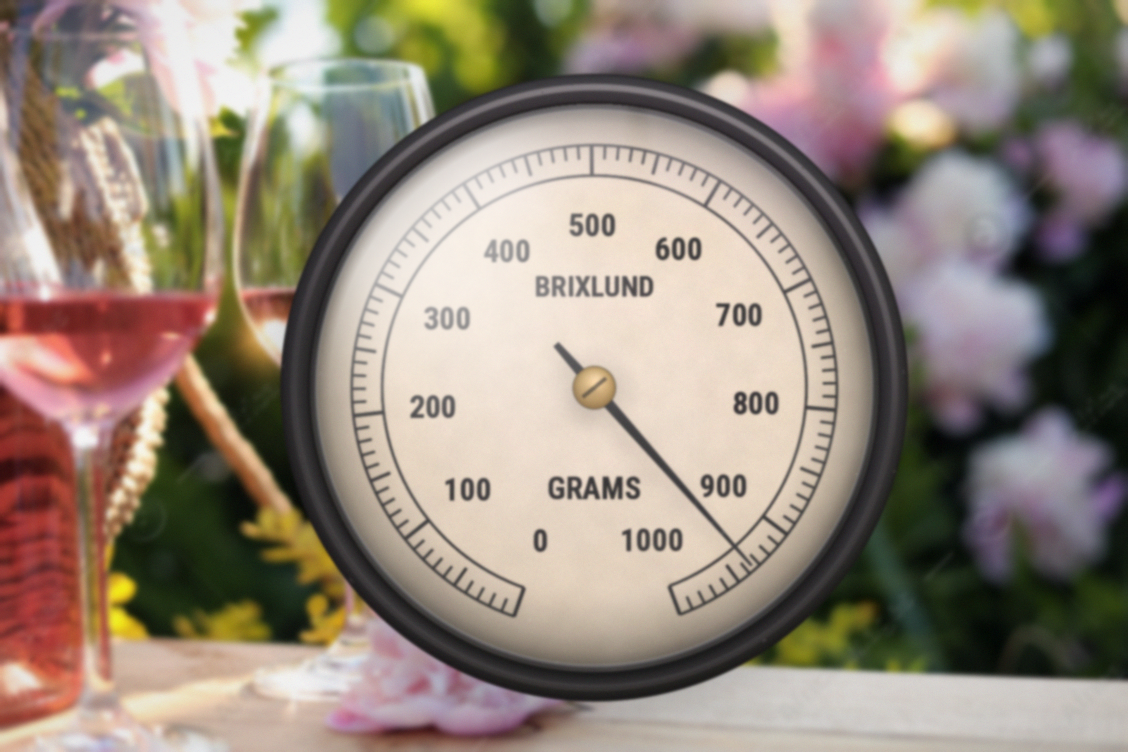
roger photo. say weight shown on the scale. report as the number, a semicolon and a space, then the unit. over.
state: 935; g
